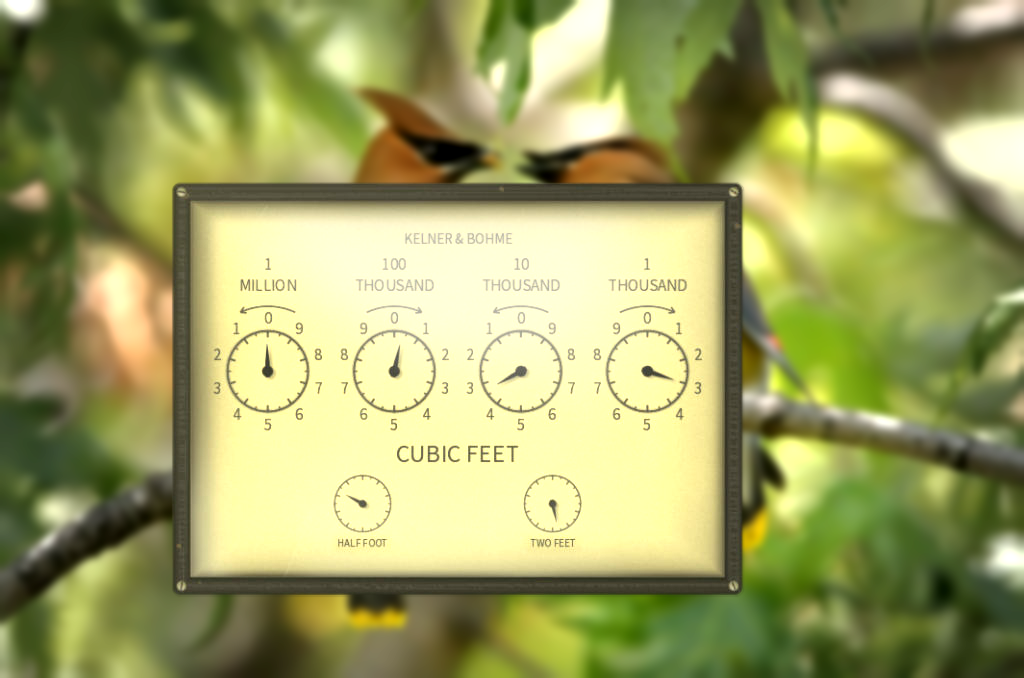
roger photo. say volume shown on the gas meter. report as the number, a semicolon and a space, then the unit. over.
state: 3300; ft³
